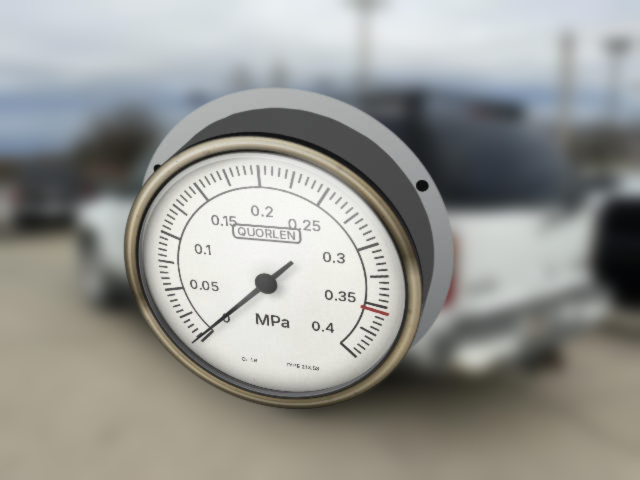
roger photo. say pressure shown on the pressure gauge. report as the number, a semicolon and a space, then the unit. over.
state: 0.005; MPa
